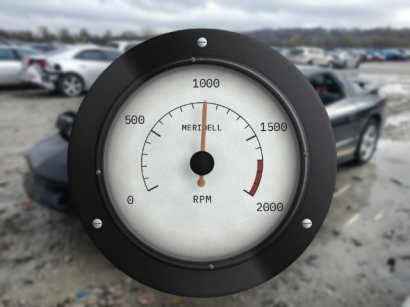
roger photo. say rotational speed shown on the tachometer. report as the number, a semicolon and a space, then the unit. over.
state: 1000; rpm
